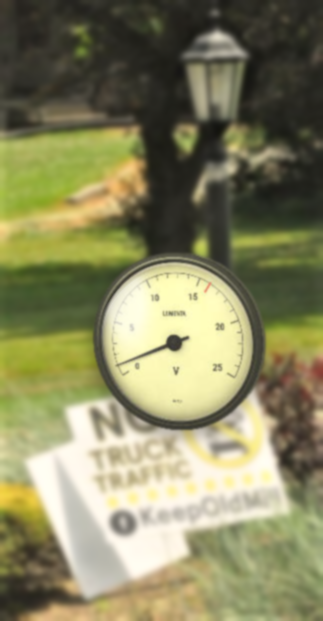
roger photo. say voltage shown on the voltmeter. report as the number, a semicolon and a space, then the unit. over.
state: 1; V
